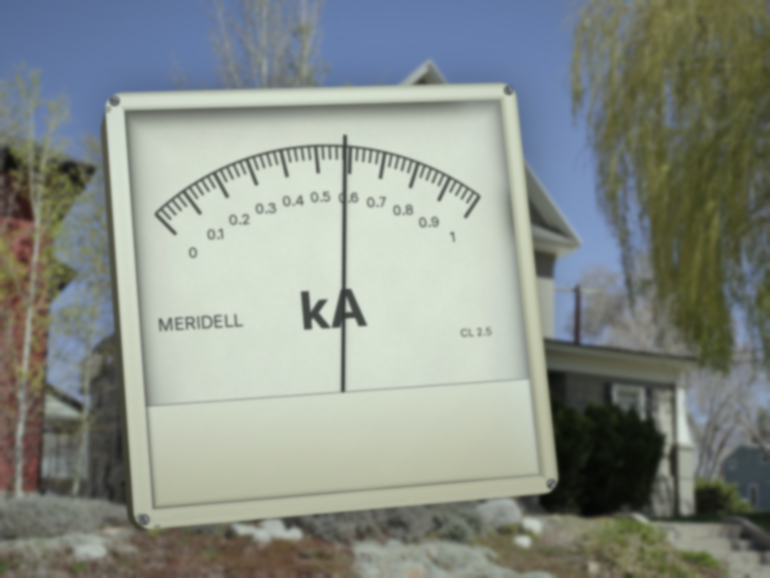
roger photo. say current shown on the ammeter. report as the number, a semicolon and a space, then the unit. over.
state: 0.58; kA
